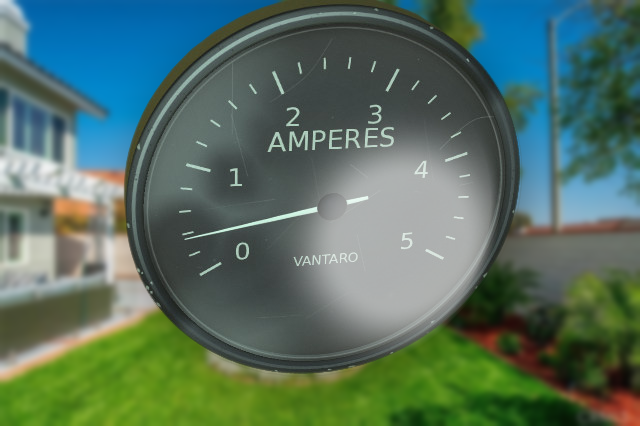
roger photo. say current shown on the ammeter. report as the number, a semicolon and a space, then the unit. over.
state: 0.4; A
